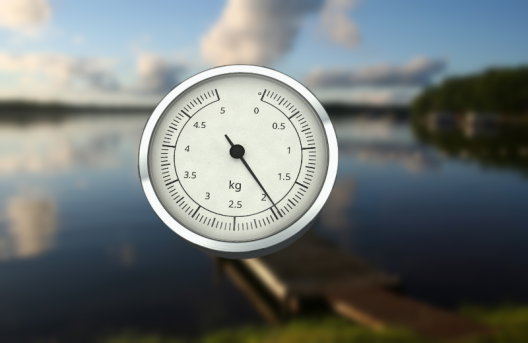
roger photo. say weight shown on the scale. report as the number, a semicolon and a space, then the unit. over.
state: 1.95; kg
